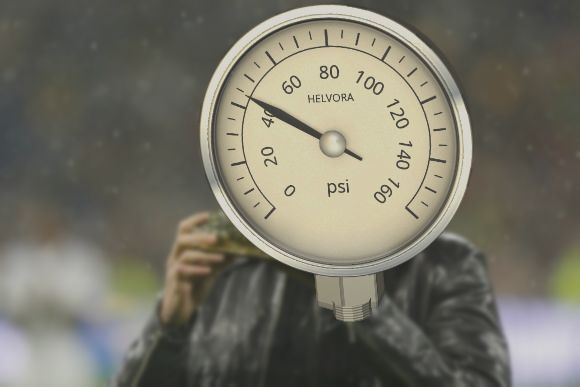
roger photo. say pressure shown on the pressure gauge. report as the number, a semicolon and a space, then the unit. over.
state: 45; psi
